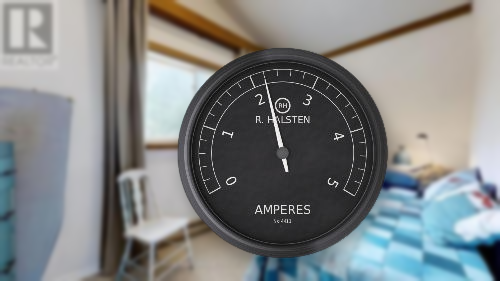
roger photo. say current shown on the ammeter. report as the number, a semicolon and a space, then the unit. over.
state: 2.2; A
